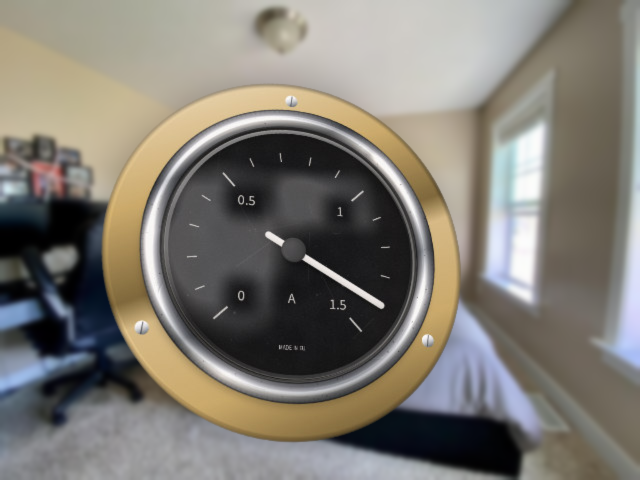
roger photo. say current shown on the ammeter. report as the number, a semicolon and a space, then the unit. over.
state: 1.4; A
